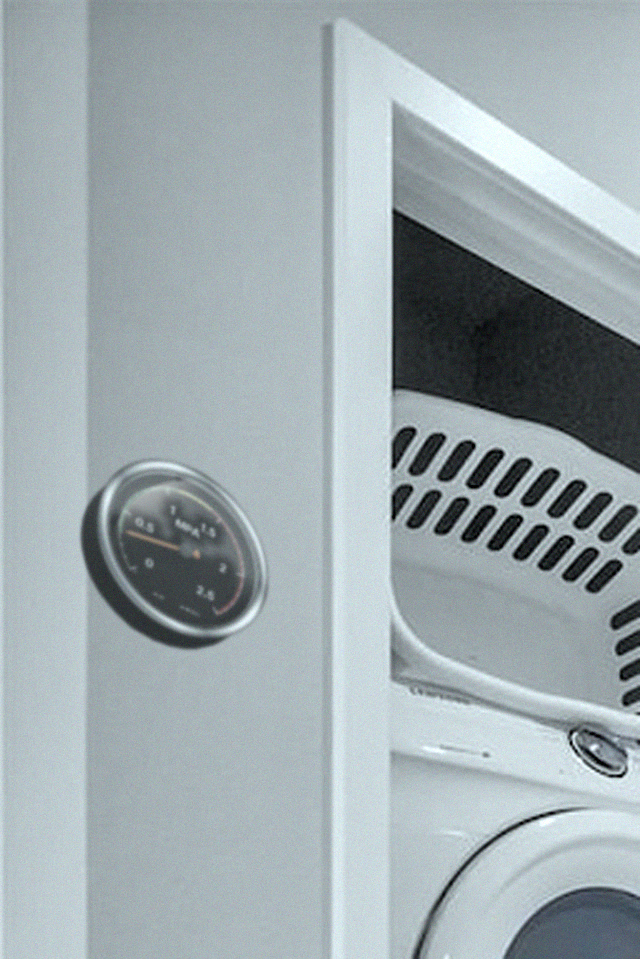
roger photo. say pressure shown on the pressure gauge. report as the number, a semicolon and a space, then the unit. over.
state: 0.3; MPa
